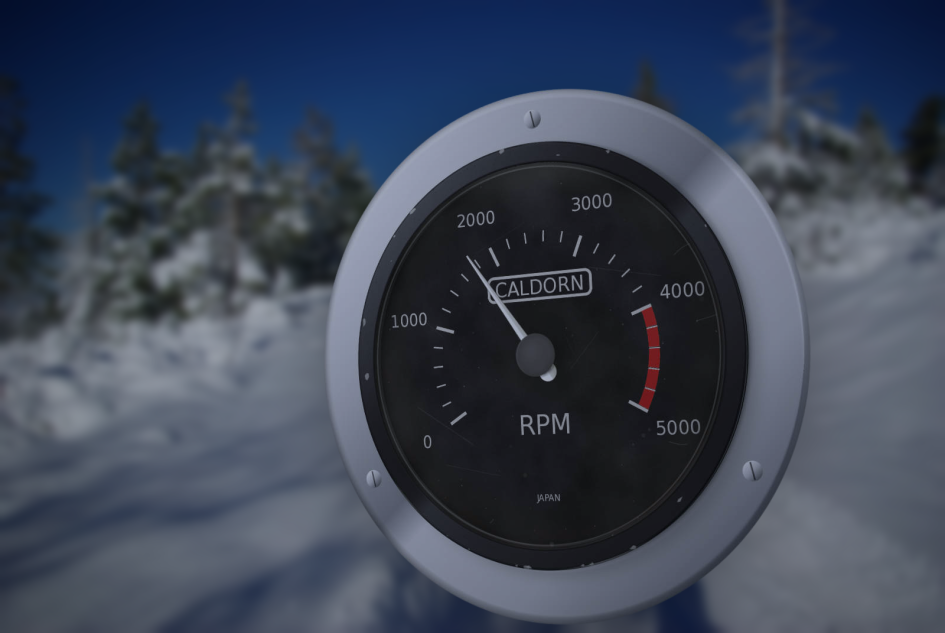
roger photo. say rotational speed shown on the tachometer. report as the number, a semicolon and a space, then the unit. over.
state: 1800; rpm
